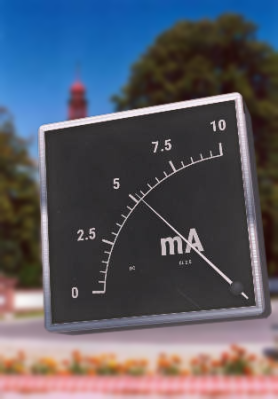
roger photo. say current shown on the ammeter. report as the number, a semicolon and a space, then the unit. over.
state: 5.25; mA
